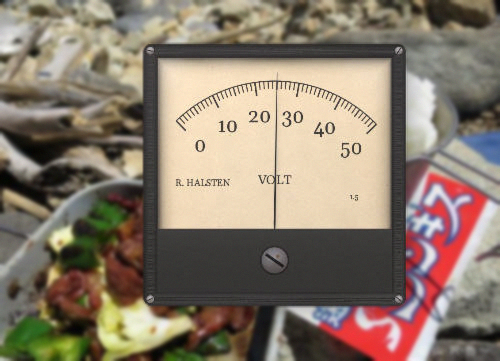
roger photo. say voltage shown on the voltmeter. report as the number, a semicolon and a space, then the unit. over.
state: 25; V
